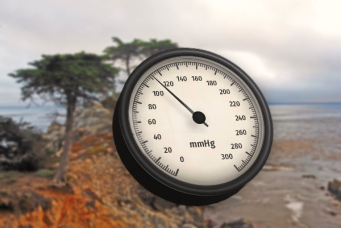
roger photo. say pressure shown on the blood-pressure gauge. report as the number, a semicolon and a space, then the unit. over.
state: 110; mmHg
